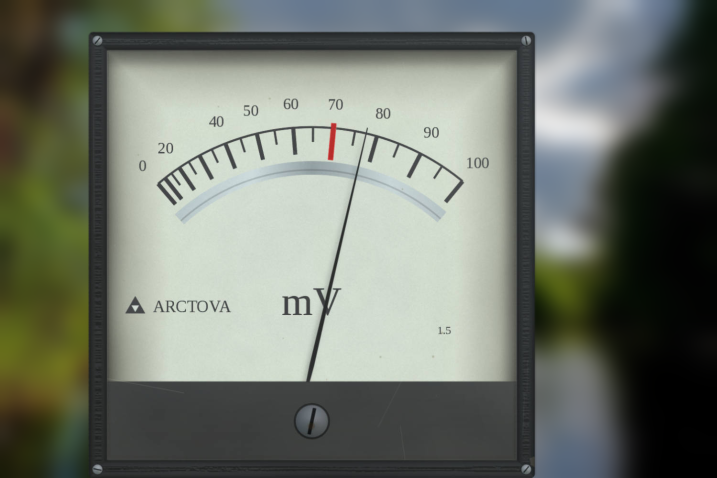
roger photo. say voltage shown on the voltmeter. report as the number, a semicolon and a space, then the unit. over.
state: 77.5; mV
